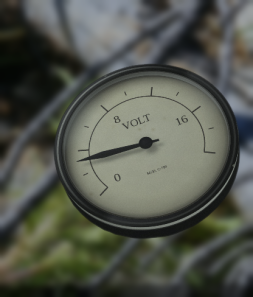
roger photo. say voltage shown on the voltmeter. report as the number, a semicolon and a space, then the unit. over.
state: 3; V
